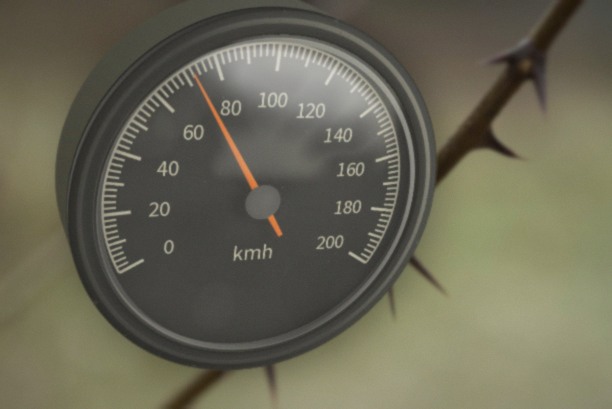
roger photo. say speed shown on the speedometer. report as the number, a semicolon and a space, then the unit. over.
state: 72; km/h
